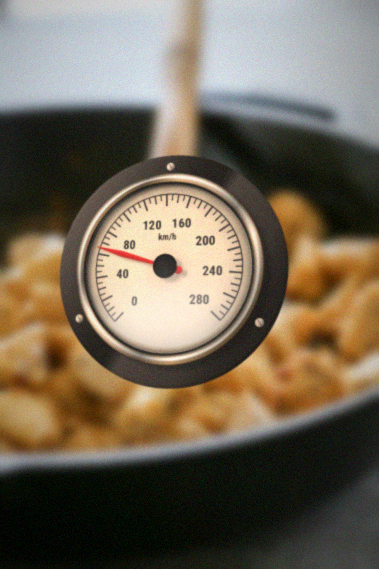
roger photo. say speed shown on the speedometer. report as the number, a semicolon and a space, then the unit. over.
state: 65; km/h
